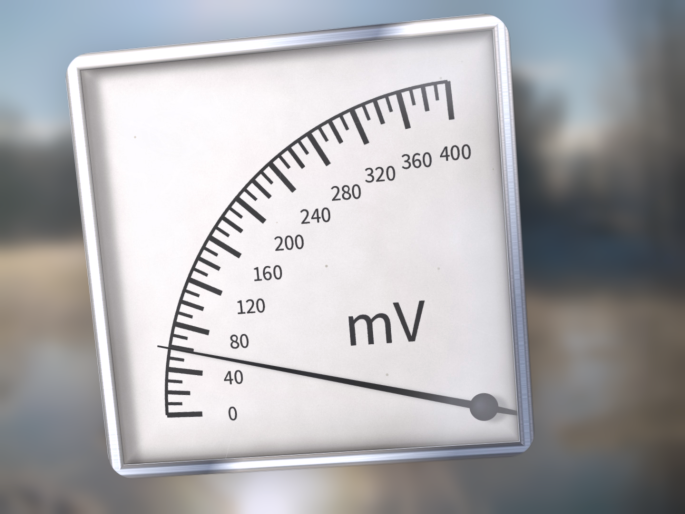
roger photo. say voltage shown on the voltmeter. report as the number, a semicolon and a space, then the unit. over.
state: 60; mV
